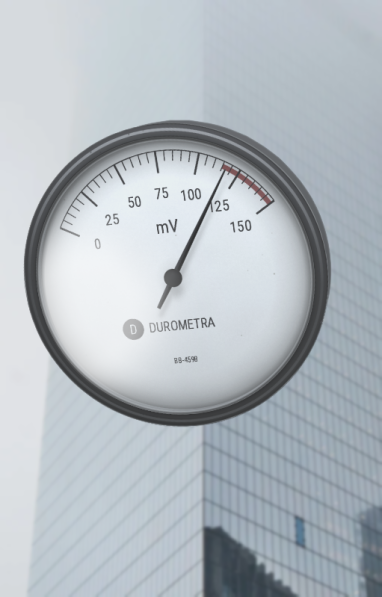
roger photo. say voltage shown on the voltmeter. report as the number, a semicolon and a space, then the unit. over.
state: 117.5; mV
